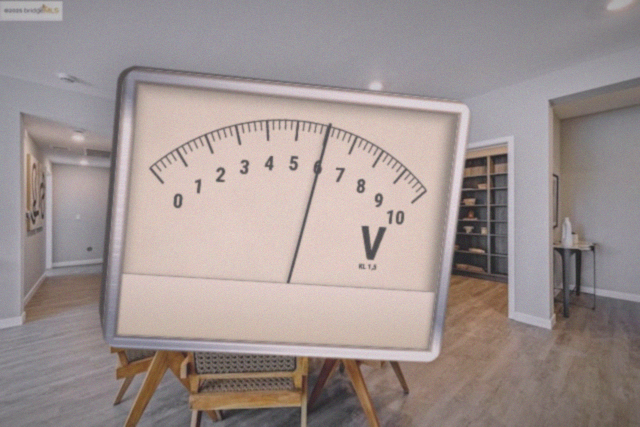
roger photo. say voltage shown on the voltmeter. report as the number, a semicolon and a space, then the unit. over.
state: 6; V
